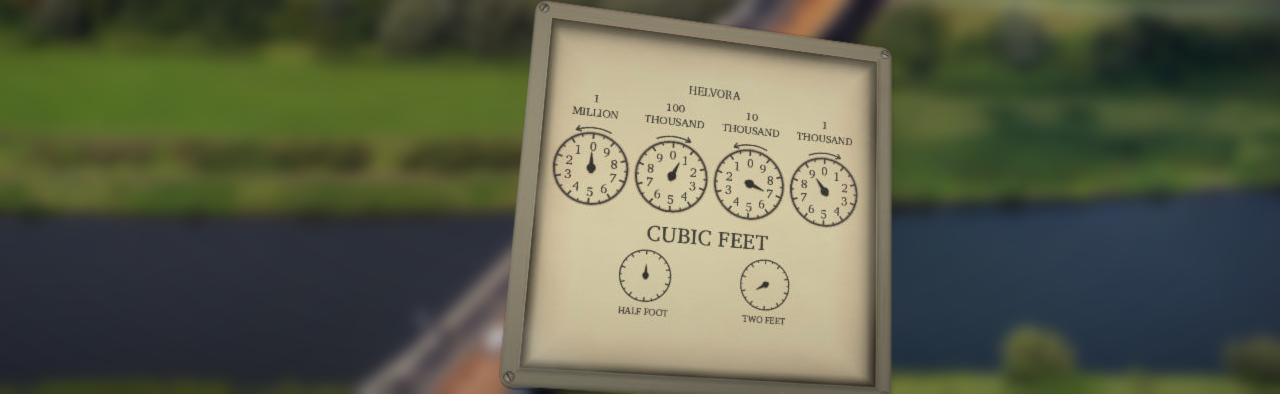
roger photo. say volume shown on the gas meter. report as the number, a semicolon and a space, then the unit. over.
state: 6900; ft³
